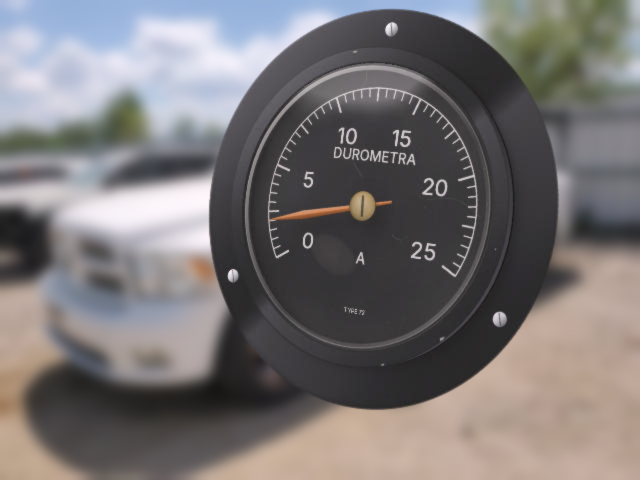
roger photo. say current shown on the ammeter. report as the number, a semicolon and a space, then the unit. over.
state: 2; A
